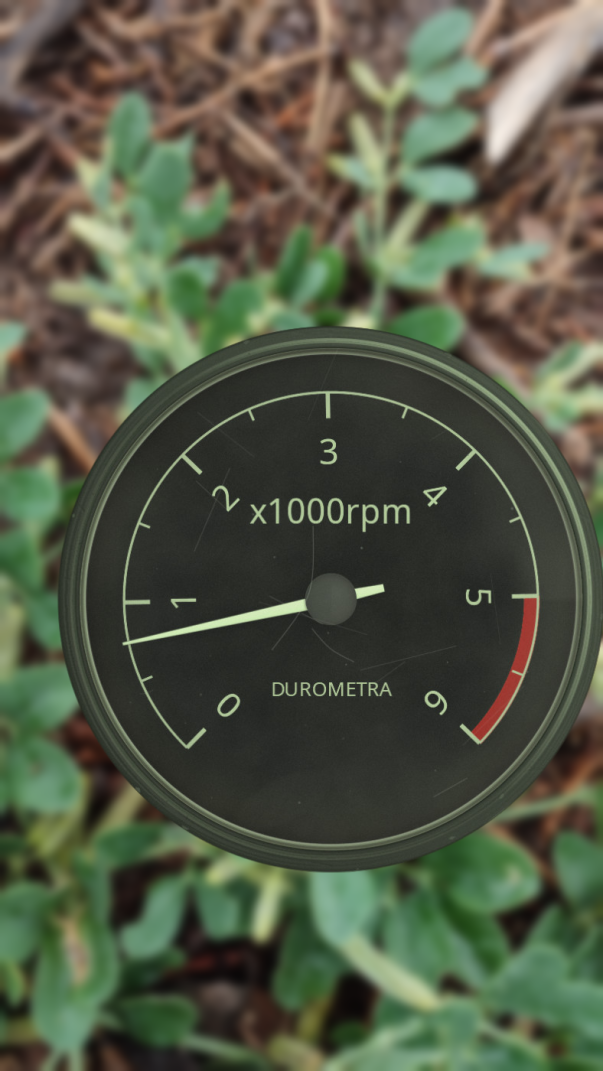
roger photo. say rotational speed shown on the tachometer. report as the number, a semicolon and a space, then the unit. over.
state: 750; rpm
